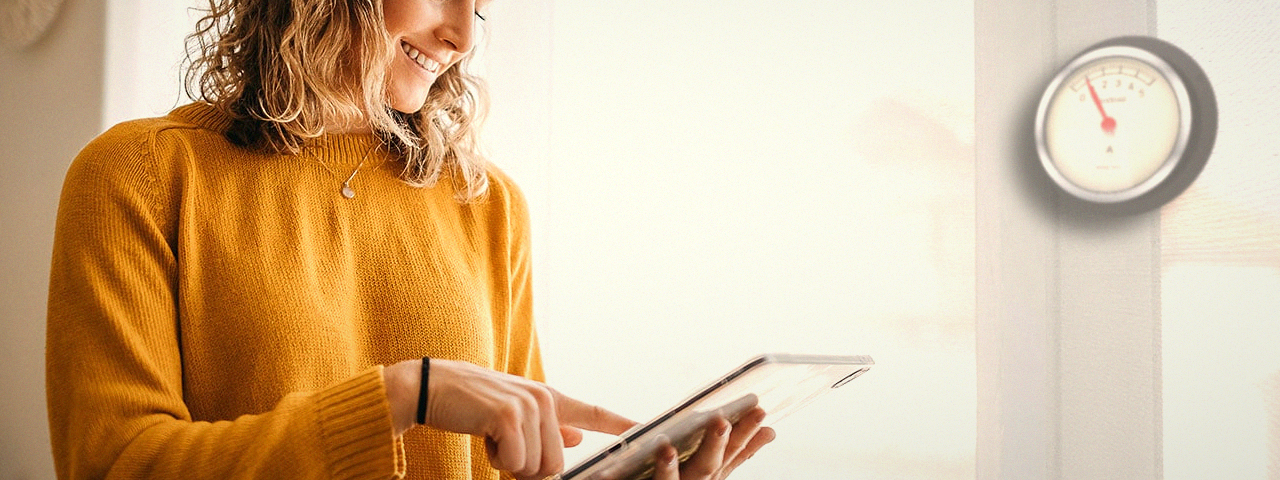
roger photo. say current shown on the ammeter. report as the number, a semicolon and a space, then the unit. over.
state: 1; A
